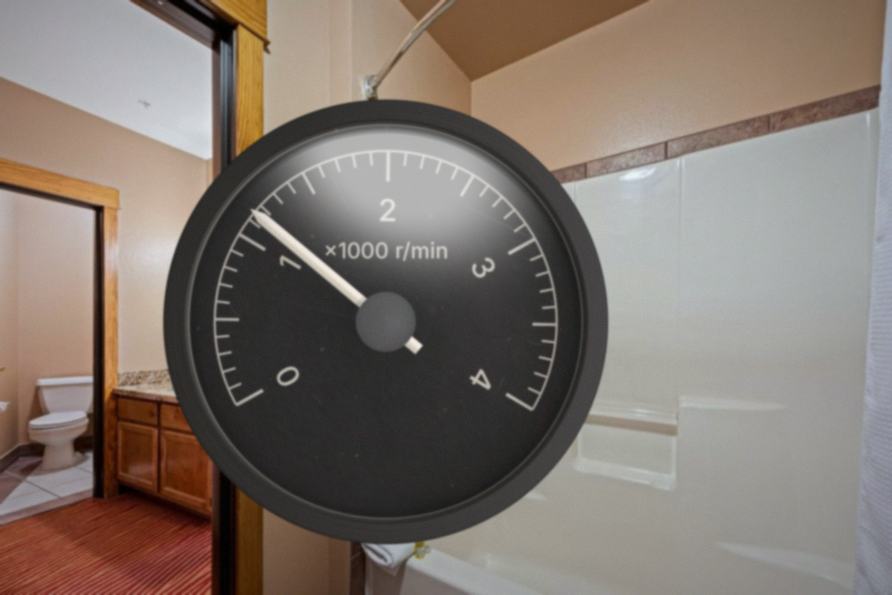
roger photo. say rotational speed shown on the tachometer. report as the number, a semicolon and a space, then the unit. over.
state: 1150; rpm
